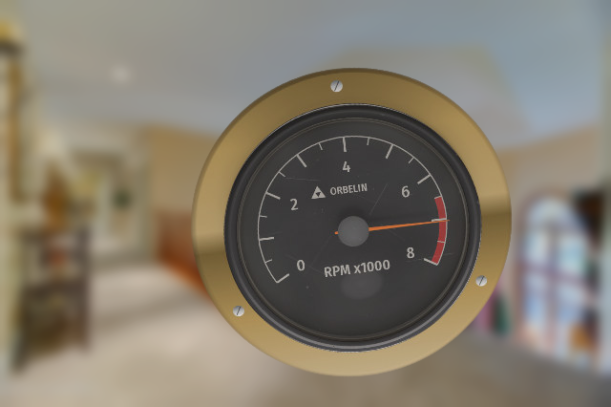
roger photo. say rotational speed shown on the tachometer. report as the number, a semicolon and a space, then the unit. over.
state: 7000; rpm
